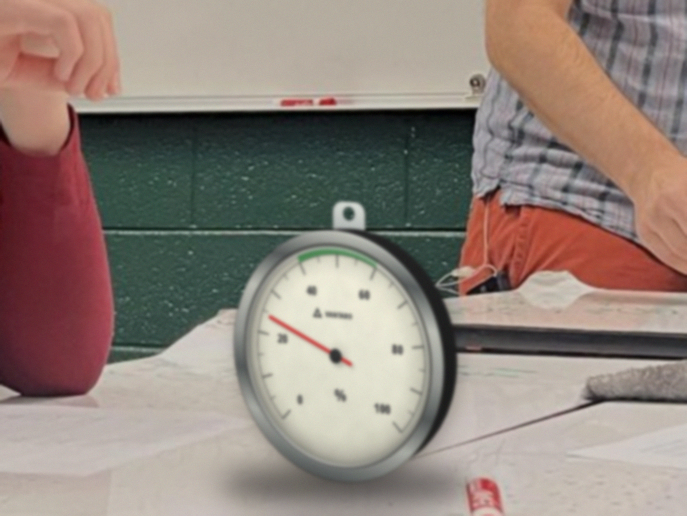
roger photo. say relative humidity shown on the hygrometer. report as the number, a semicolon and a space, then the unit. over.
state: 25; %
